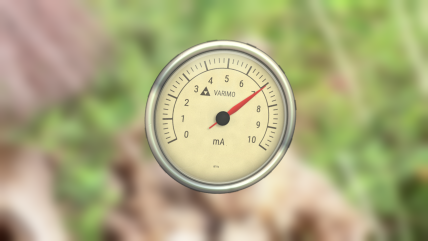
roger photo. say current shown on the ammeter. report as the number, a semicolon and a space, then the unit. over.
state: 7; mA
